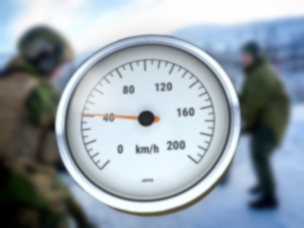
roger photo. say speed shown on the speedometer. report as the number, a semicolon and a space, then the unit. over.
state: 40; km/h
